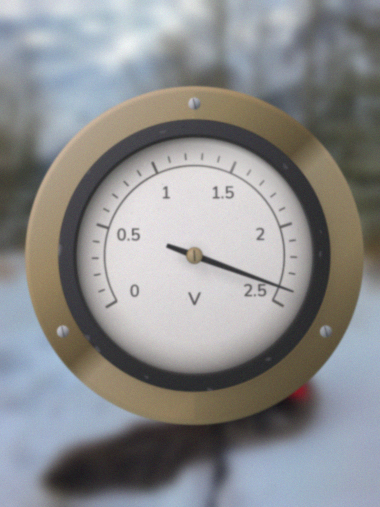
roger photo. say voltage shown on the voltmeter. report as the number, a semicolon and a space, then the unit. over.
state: 2.4; V
